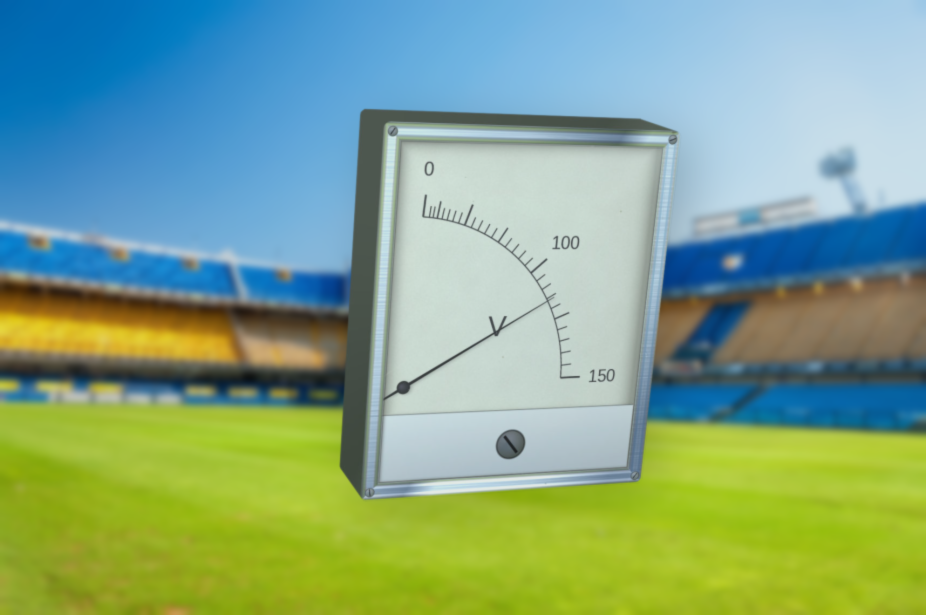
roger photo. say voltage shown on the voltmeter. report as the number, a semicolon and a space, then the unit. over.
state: 115; V
